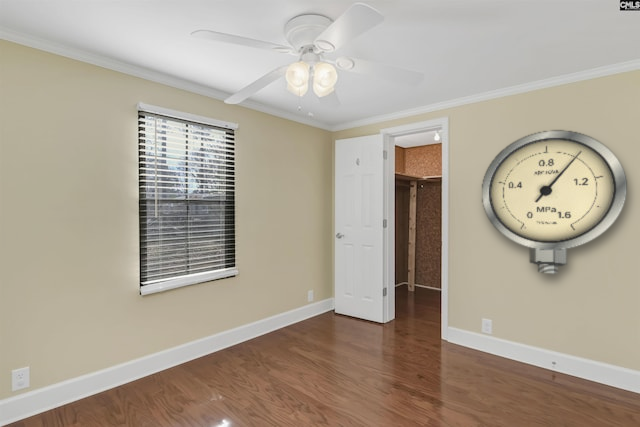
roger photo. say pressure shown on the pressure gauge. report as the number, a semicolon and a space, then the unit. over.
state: 1; MPa
